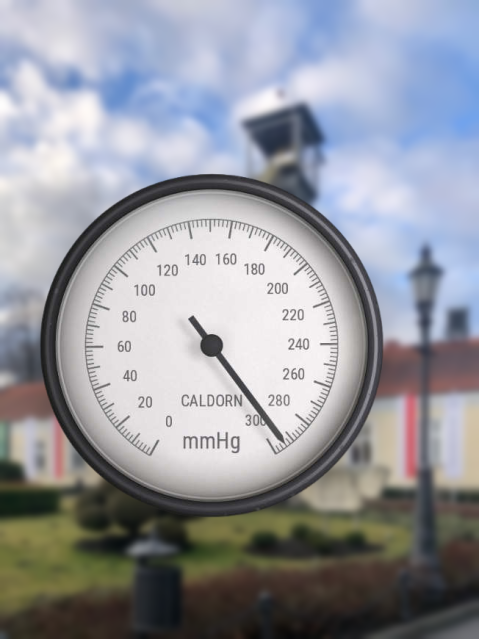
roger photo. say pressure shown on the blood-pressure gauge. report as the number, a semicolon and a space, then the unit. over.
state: 294; mmHg
